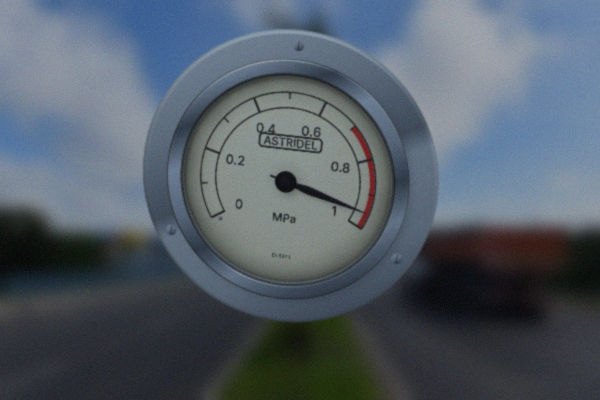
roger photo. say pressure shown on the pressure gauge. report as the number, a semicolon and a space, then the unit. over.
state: 0.95; MPa
